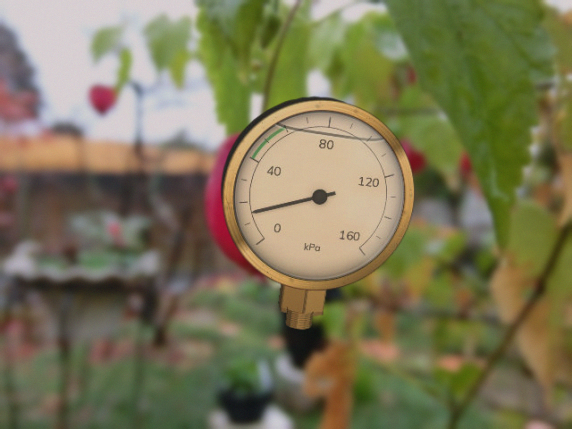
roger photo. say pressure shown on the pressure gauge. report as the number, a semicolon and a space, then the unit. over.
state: 15; kPa
